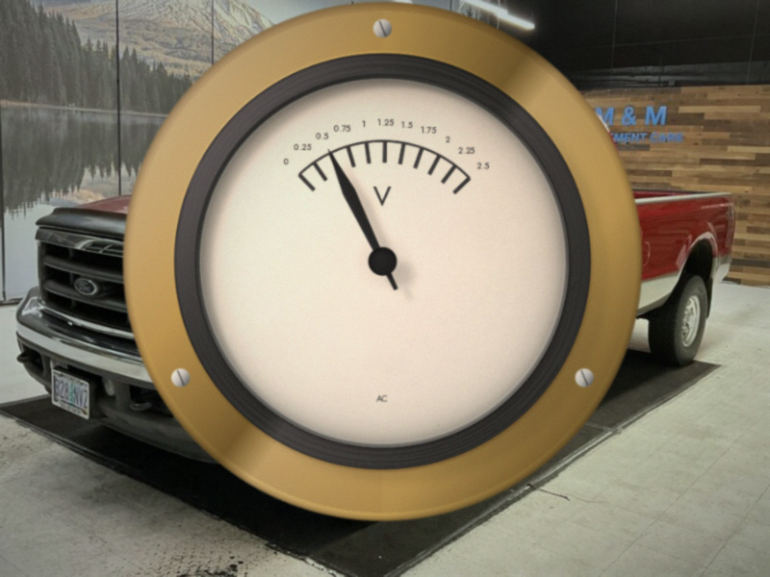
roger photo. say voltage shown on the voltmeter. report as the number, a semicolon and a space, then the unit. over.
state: 0.5; V
